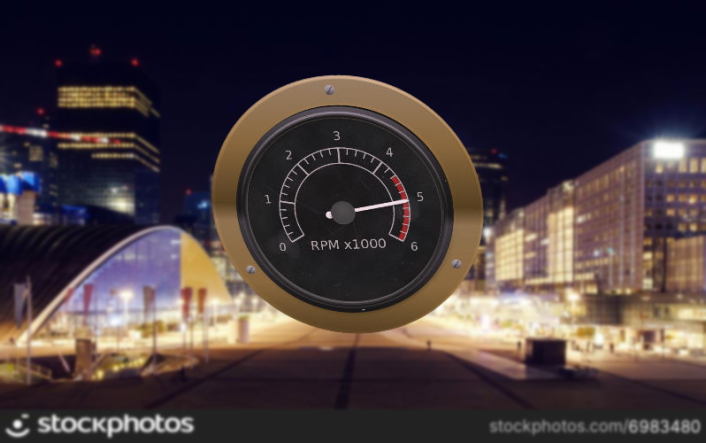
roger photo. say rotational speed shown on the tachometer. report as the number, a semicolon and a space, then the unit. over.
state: 5000; rpm
